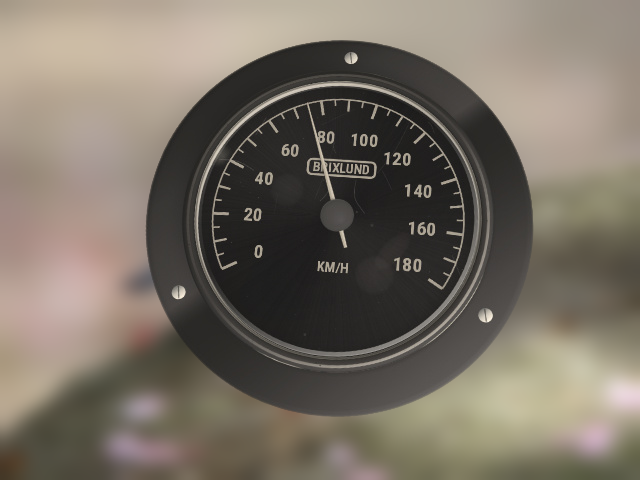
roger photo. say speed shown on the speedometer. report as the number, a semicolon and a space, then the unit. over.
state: 75; km/h
